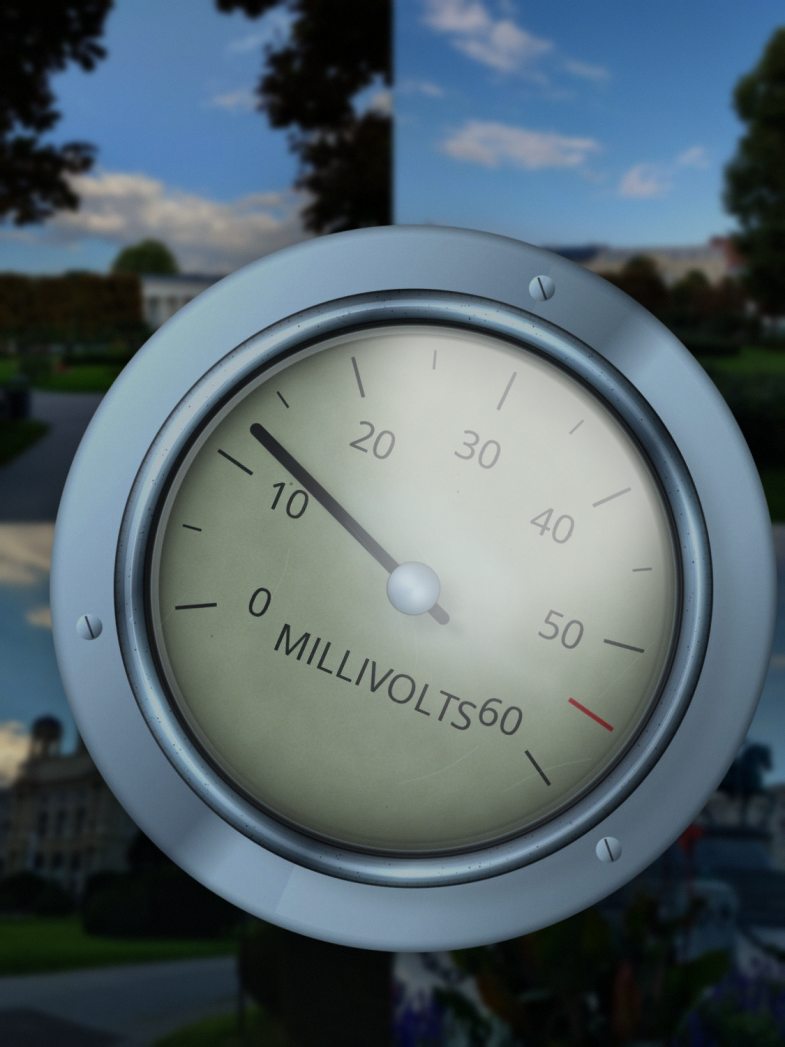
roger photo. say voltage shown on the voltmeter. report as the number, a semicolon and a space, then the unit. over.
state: 12.5; mV
